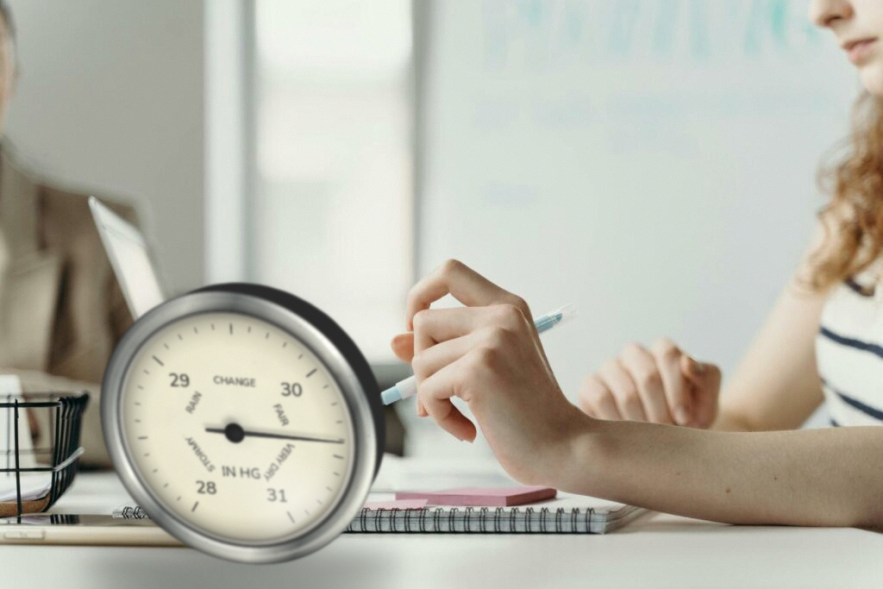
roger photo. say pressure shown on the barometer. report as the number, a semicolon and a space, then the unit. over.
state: 30.4; inHg
